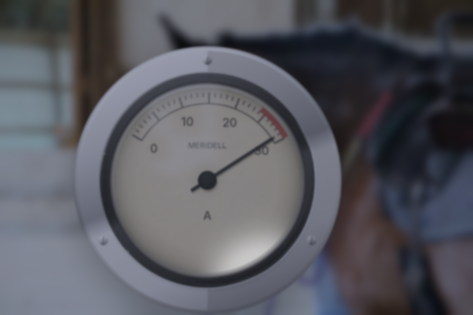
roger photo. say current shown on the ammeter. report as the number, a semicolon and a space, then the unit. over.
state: 29; A
